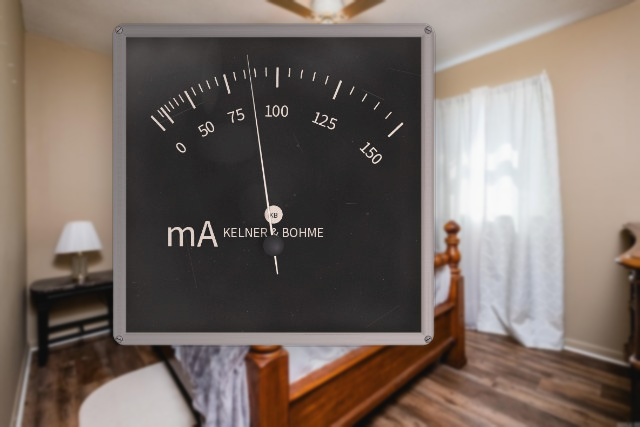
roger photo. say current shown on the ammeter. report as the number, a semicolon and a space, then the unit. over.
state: 87.5; mA
